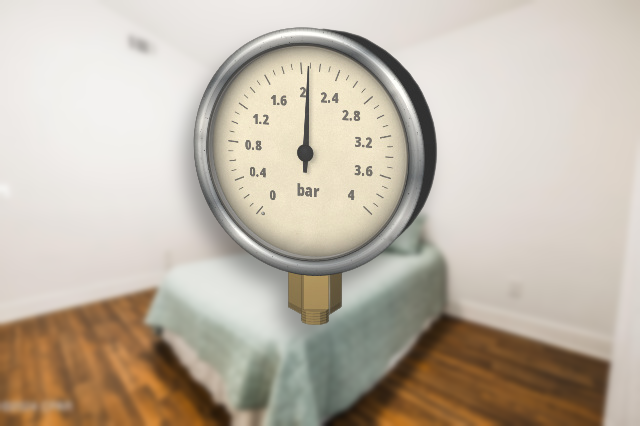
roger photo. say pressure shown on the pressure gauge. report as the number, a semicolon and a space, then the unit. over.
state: 2.1; bar
